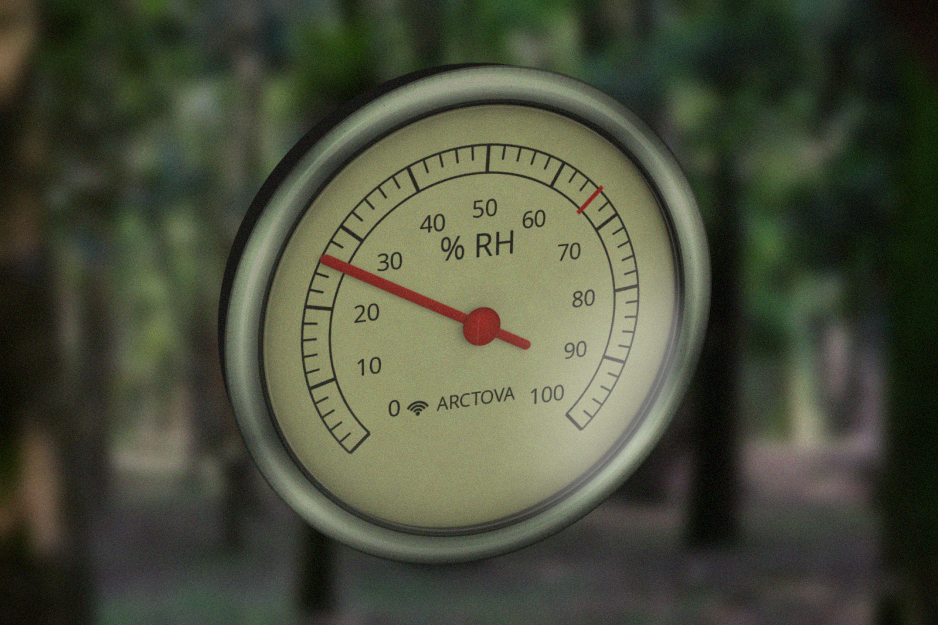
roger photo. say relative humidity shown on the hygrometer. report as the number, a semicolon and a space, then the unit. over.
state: 26; %
